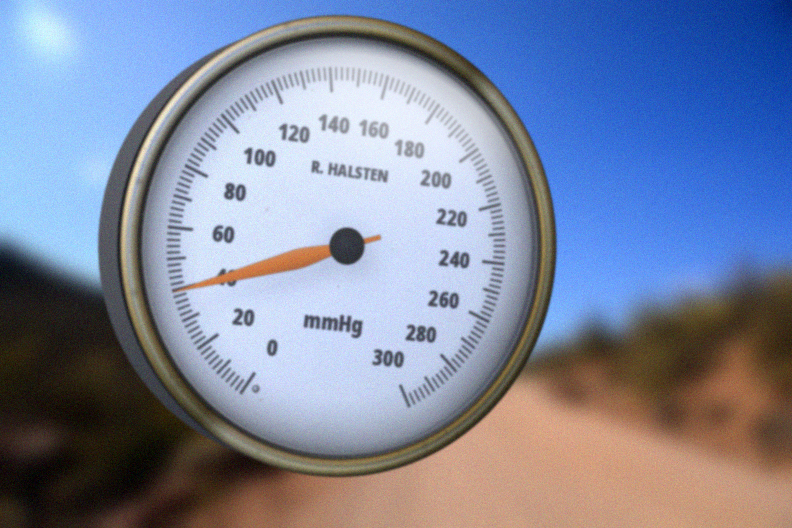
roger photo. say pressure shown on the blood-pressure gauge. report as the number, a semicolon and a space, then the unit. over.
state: 40; mmHg
